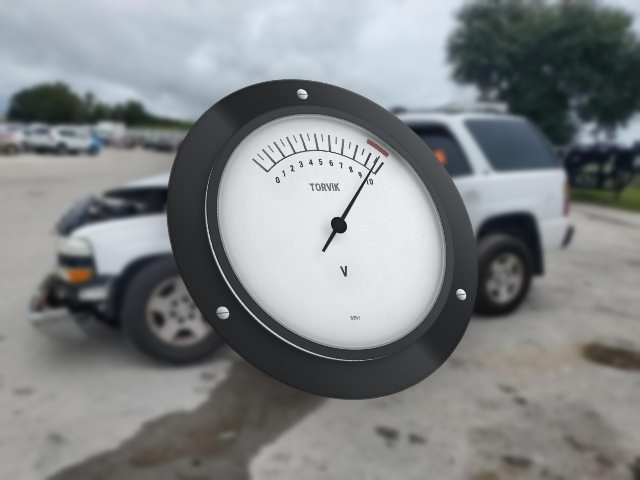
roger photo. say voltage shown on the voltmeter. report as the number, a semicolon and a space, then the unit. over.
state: 9.5; V
